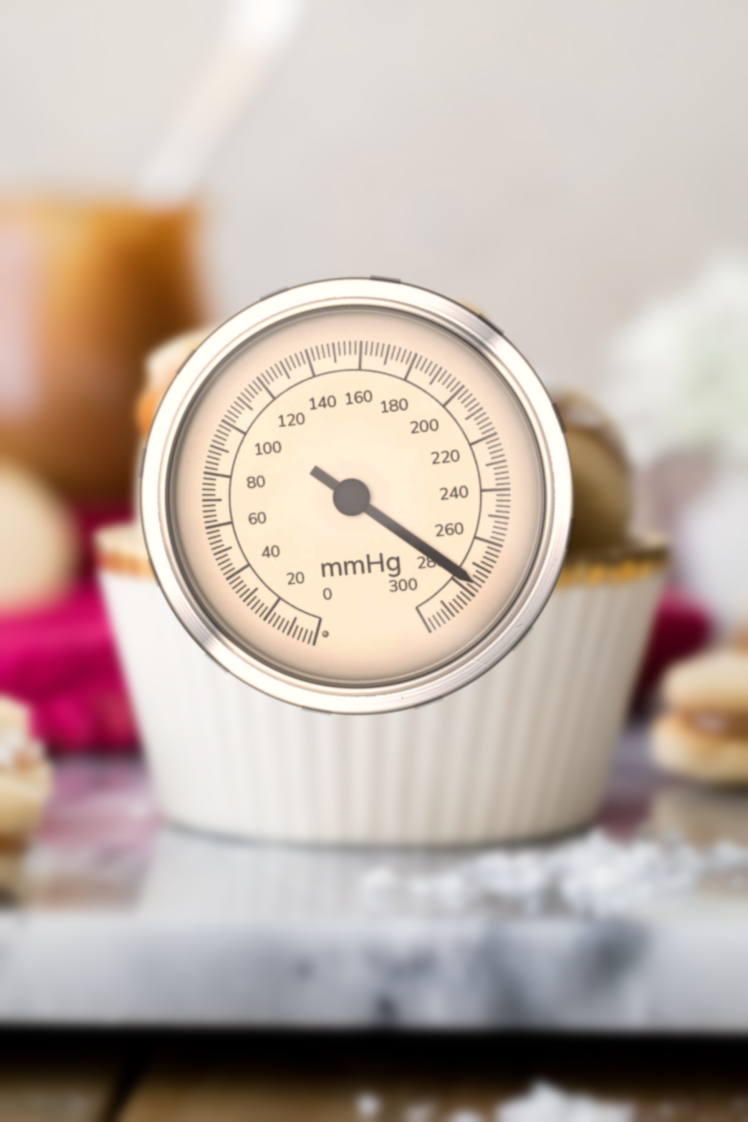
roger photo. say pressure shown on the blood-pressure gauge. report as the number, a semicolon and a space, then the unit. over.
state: 276; mmHg
